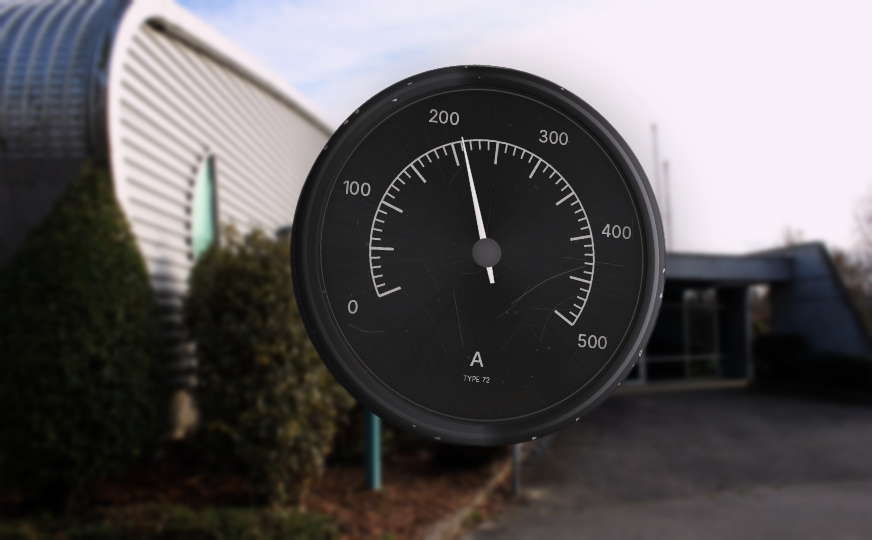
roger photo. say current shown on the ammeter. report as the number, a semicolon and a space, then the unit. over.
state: 210; A
